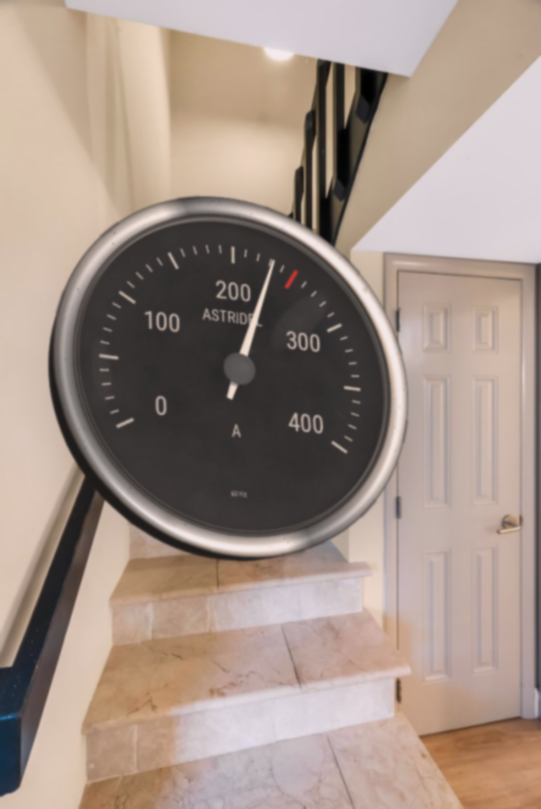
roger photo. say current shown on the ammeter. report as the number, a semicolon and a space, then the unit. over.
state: 230; A
